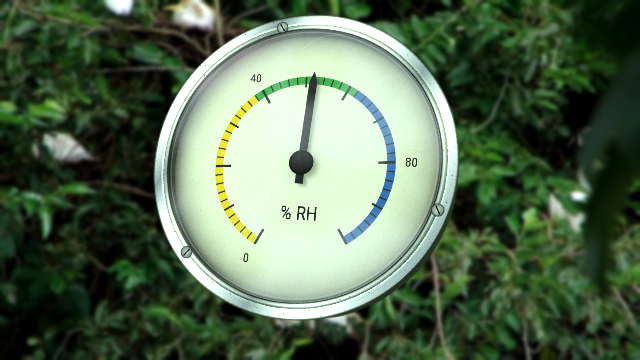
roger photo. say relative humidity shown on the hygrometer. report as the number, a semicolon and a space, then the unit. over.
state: 52; %
